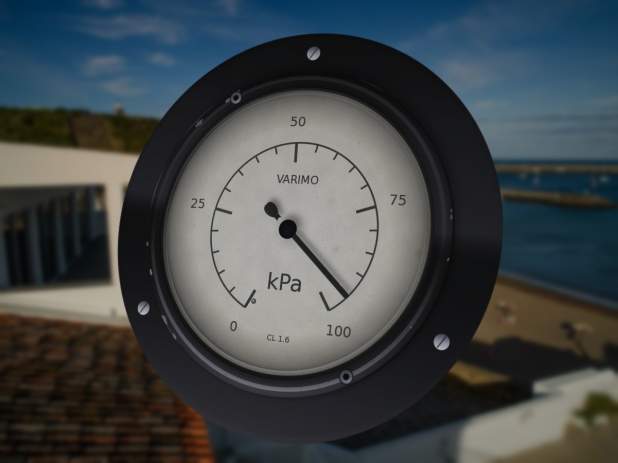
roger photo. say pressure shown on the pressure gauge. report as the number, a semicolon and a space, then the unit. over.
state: 95; kPa
